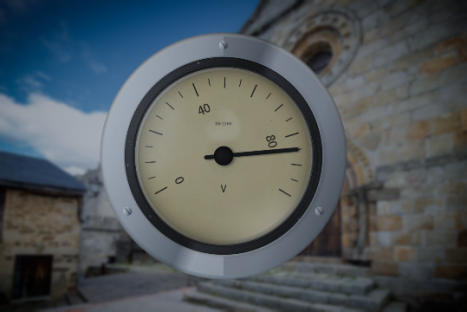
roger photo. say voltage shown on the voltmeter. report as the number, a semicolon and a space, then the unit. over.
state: 85; V
